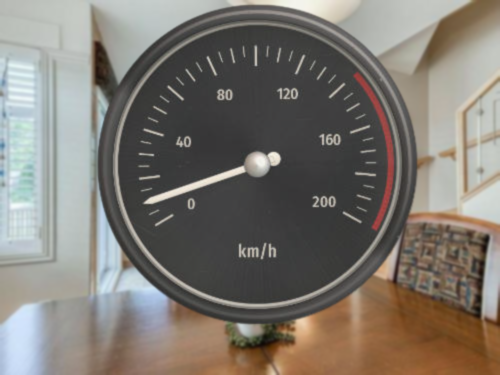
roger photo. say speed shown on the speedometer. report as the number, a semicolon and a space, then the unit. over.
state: 10; km/h
